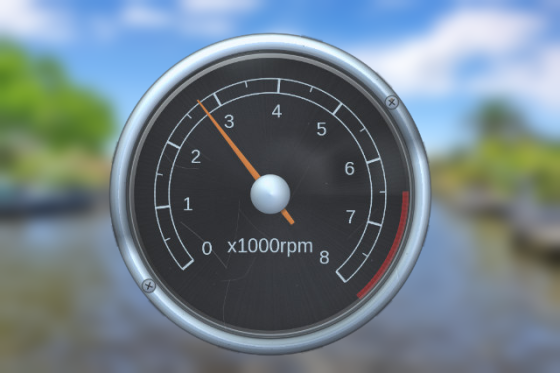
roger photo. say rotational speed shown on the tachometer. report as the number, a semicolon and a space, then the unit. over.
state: 2750; rpm
